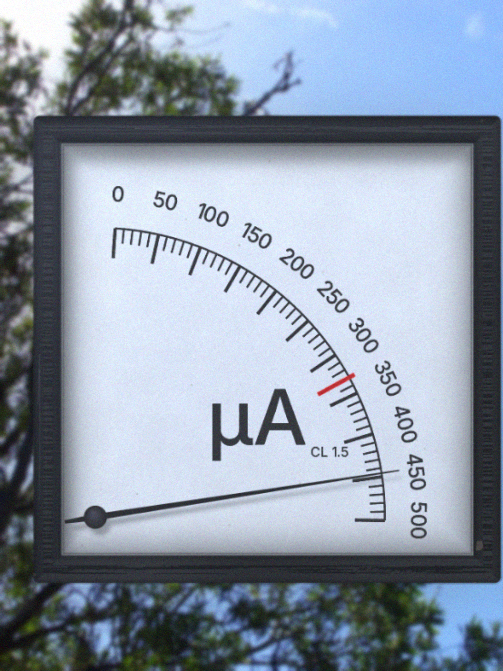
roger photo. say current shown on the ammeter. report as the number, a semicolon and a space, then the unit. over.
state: 445; µA
